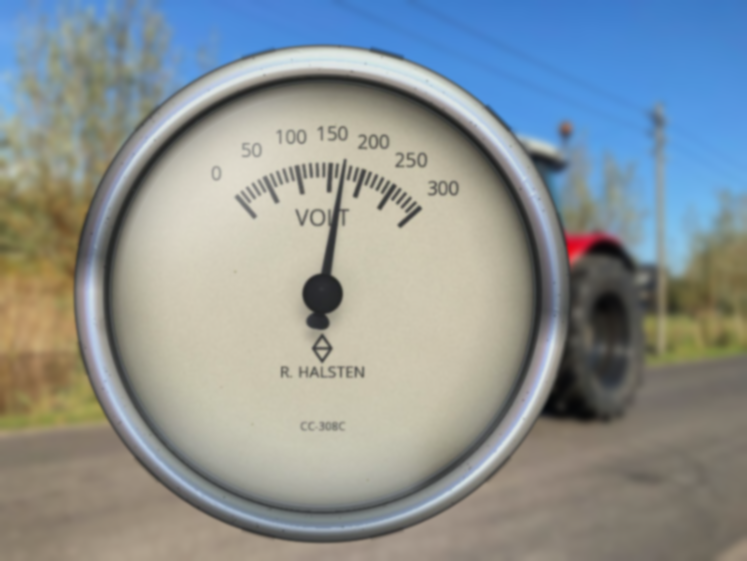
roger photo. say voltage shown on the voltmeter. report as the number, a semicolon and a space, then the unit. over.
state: 170; V
